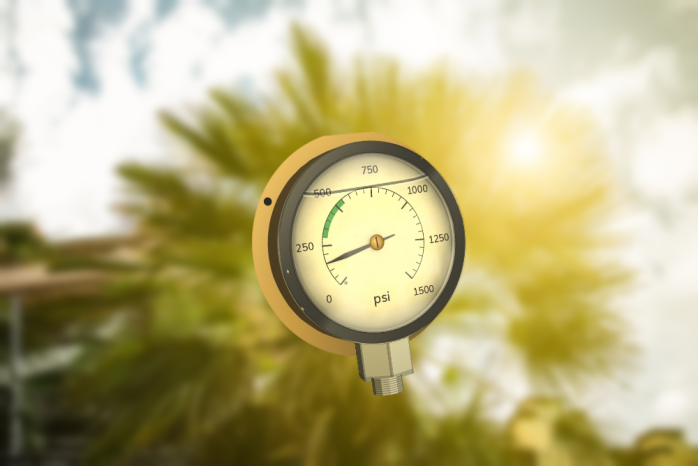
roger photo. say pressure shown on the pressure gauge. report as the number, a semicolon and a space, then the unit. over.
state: 150; psi
